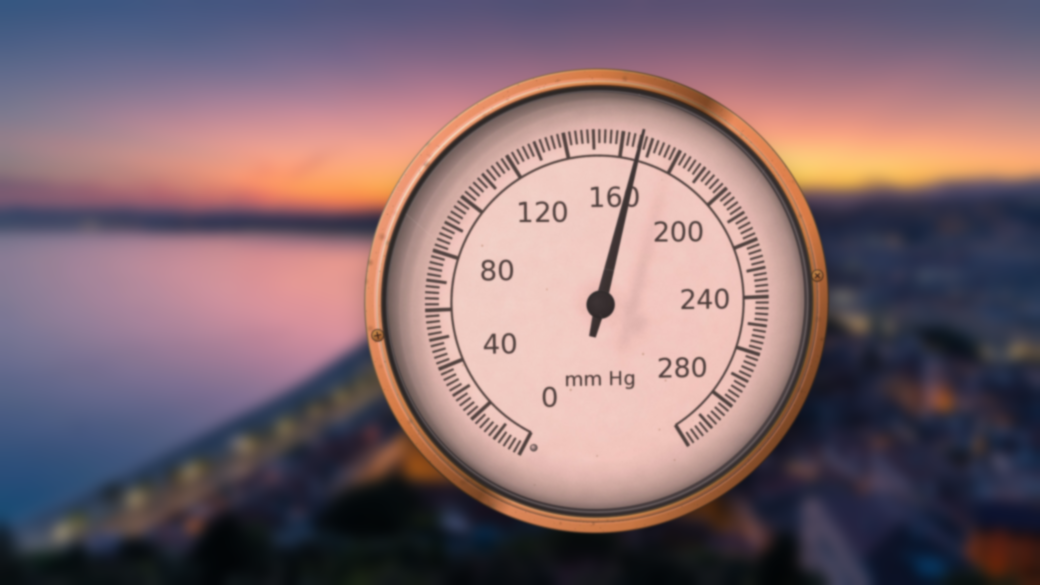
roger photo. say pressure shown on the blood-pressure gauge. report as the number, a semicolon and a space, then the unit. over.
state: 166; mmHg
